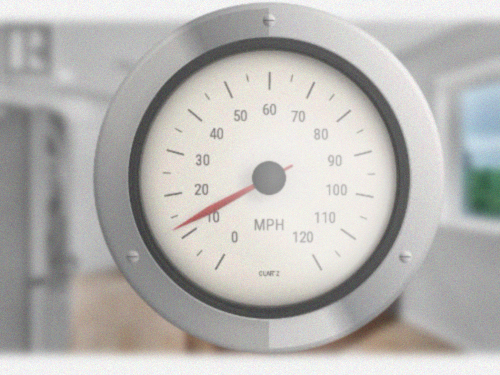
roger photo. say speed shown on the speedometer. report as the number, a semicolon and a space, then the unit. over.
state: 12.5; mph
